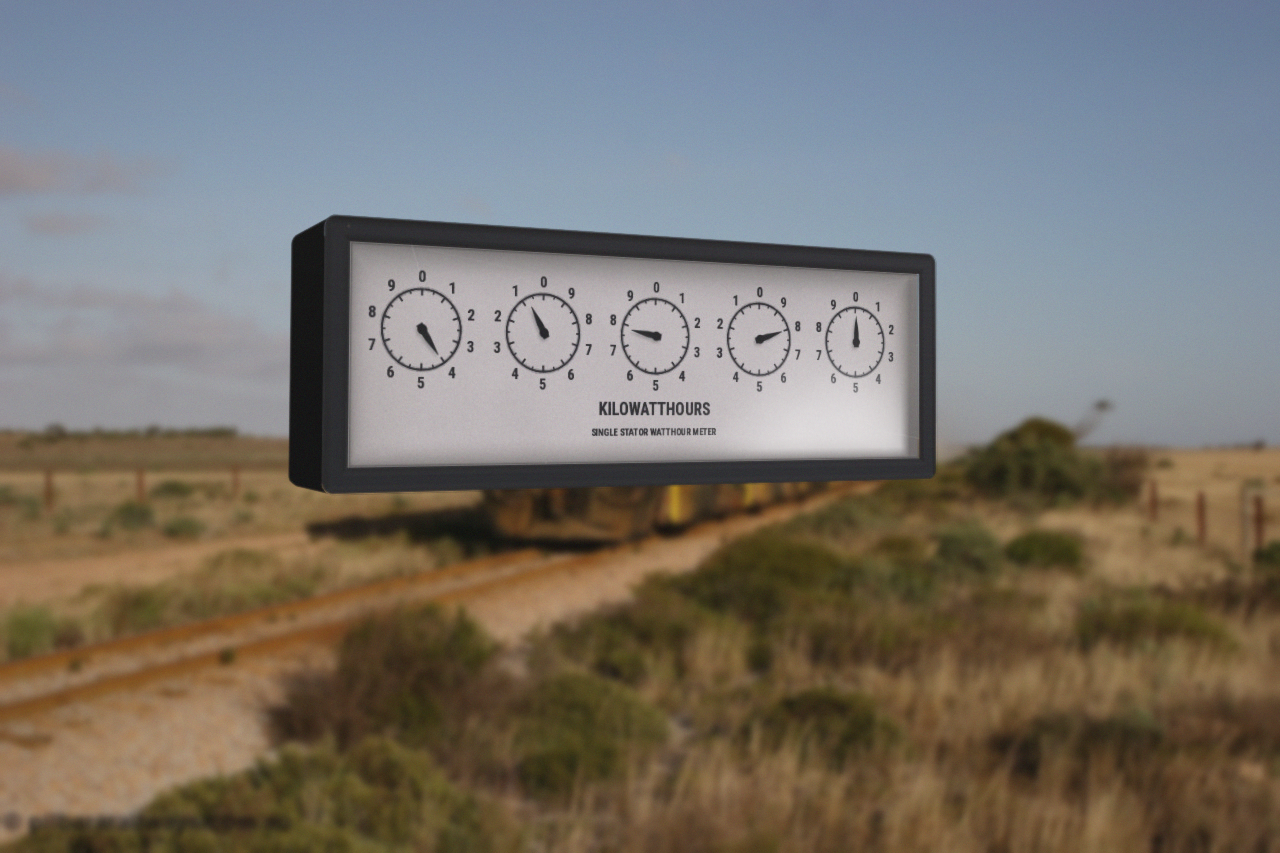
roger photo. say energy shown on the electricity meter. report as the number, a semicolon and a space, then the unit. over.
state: 40780; kWh
